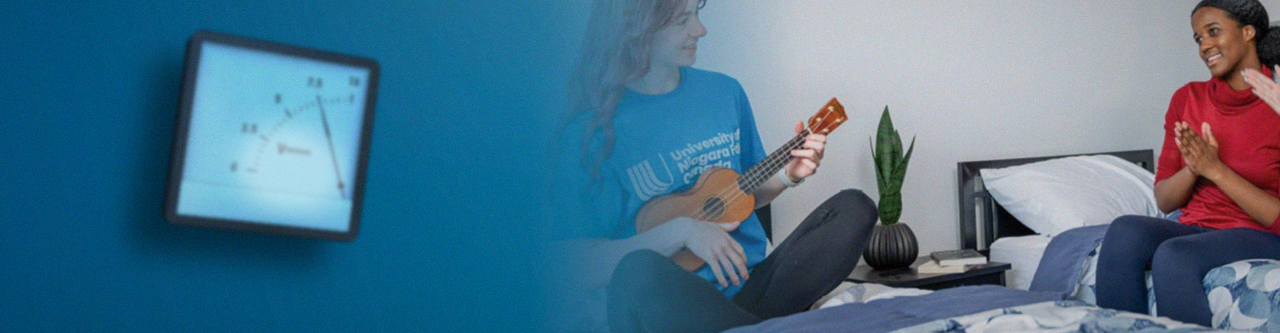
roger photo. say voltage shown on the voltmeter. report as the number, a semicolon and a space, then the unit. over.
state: 7.5; V
